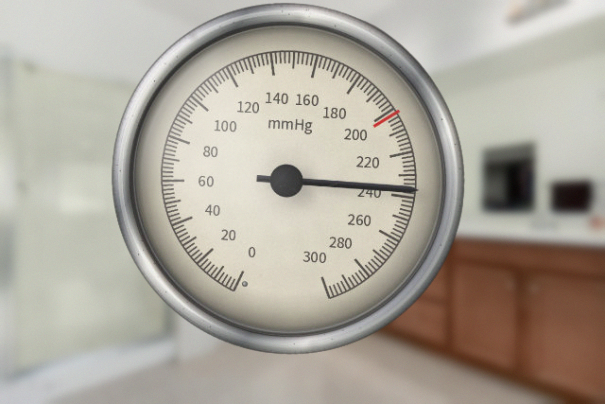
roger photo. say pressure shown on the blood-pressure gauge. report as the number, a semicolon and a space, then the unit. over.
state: 236; mmHg
